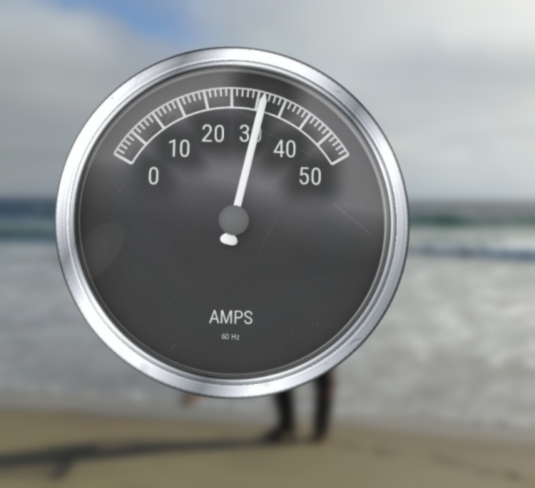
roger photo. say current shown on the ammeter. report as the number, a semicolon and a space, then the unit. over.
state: 31; A
